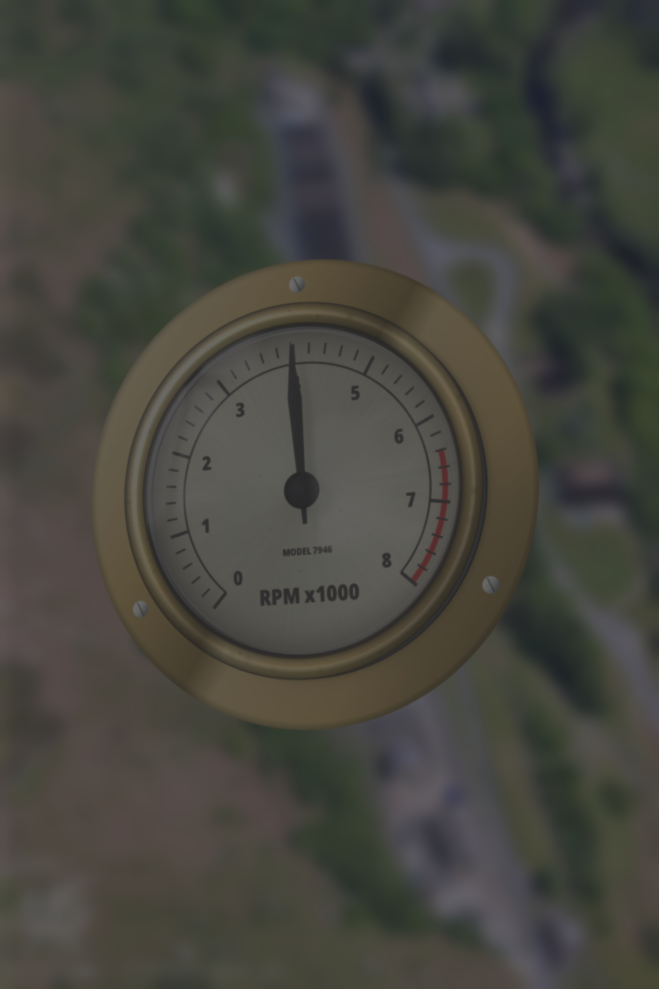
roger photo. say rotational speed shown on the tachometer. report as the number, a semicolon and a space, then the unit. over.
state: 4000; rpm
